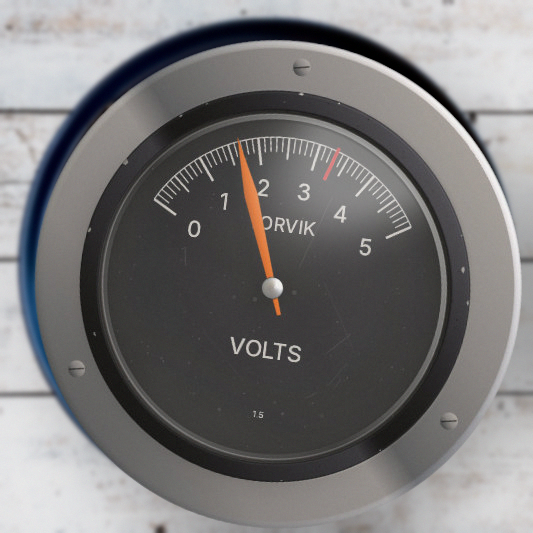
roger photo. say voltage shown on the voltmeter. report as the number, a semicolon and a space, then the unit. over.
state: 1.7; V
